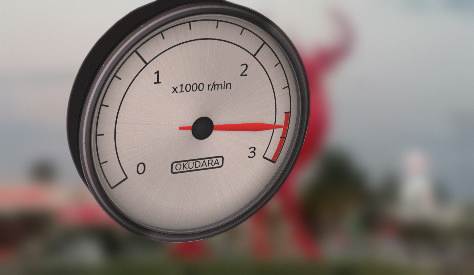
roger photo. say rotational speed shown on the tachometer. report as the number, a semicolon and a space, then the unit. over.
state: 2700; rpm
